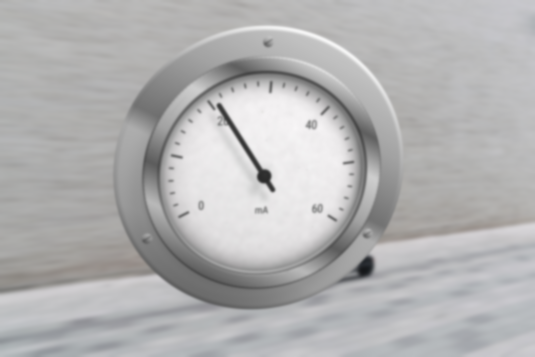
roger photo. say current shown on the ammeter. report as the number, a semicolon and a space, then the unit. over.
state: 21; mA
